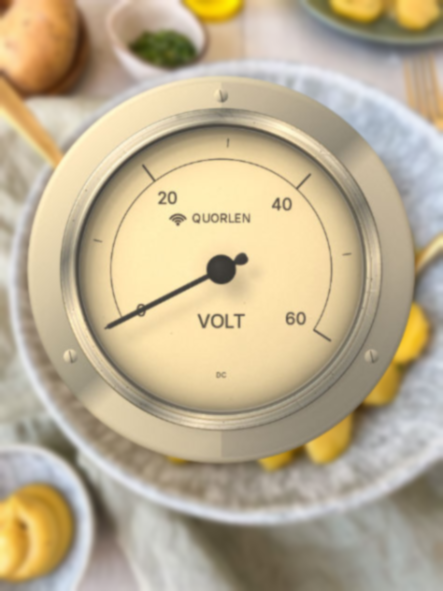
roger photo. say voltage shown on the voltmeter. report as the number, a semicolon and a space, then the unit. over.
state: 0; V
